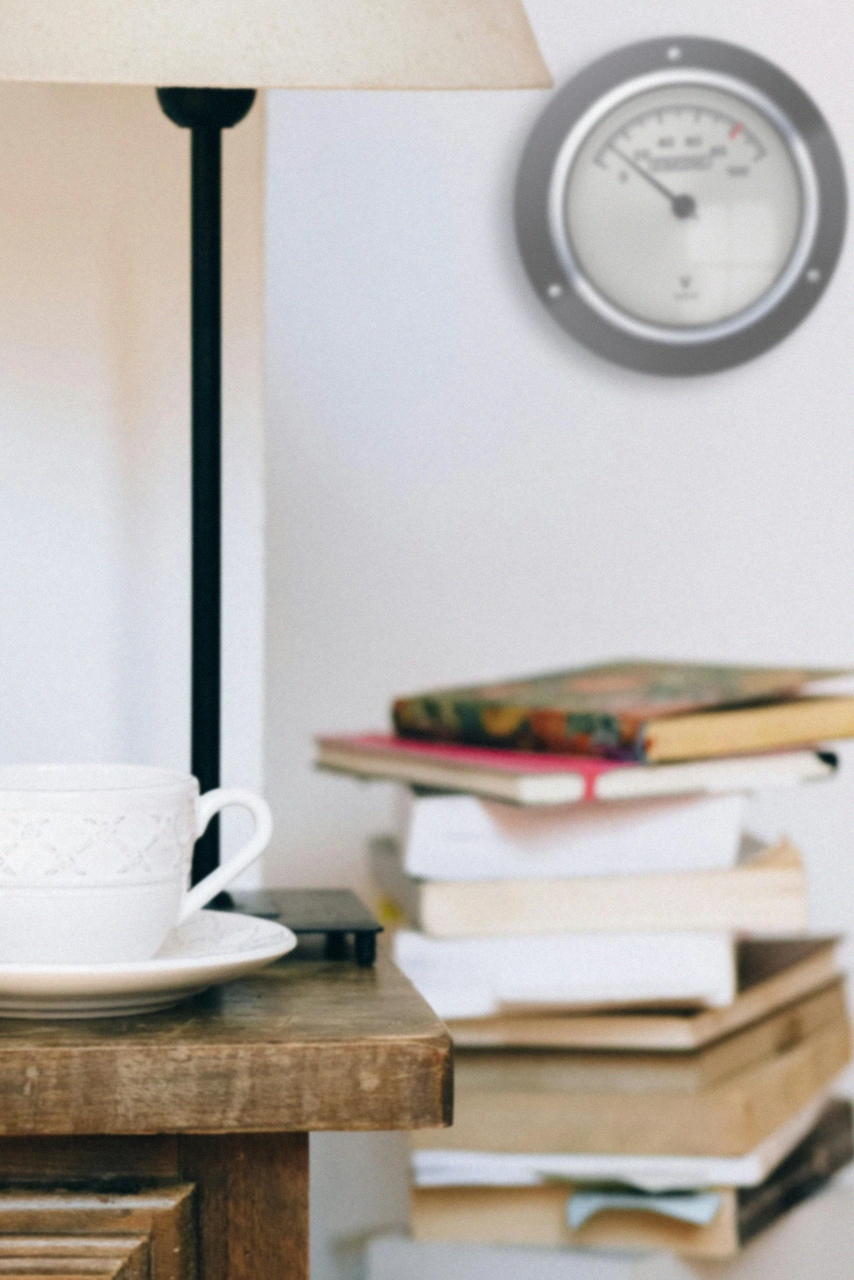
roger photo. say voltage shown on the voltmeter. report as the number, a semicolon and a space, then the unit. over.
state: 10; V
